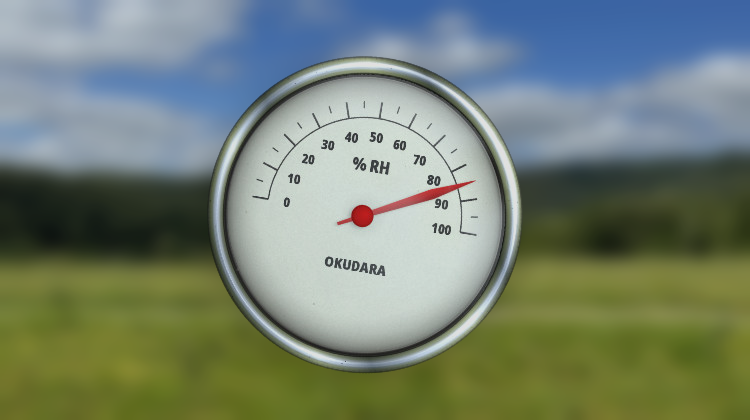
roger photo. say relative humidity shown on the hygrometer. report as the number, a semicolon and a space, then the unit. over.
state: 85; %
